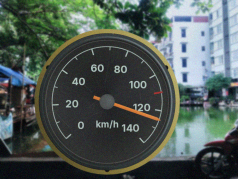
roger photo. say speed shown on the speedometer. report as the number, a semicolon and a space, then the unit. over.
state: 125; km/h
